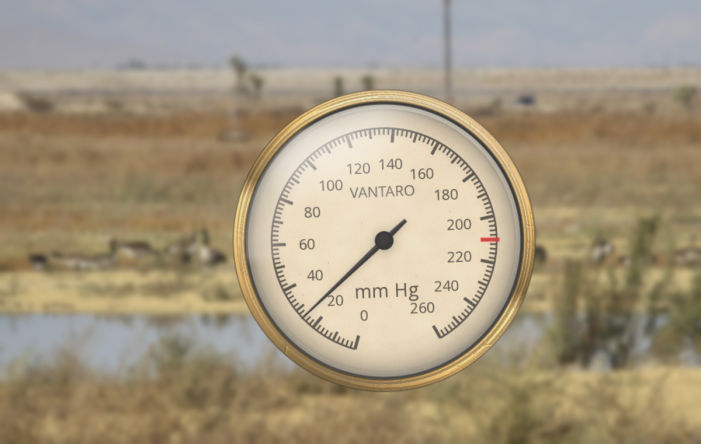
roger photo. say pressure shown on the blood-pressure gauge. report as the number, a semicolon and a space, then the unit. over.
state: 26; mmHg
